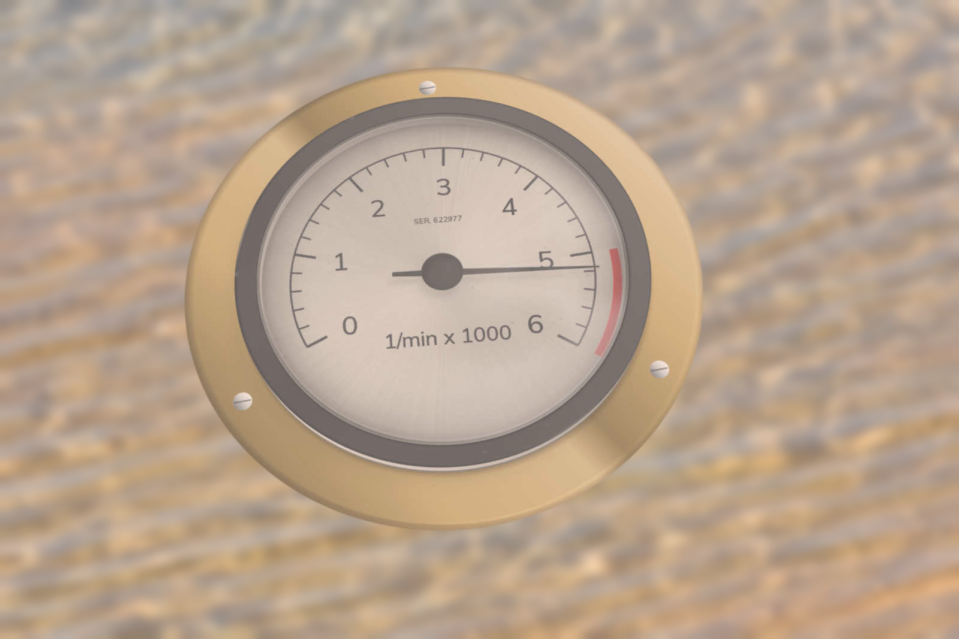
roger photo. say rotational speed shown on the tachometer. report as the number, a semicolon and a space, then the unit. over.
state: 5200; rpm
